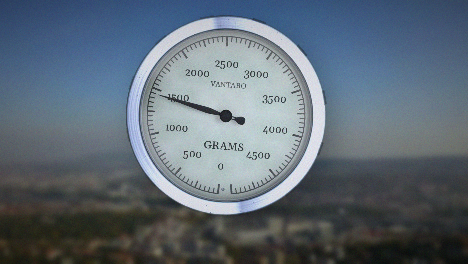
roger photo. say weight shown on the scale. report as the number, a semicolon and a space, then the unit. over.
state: 1450; g
